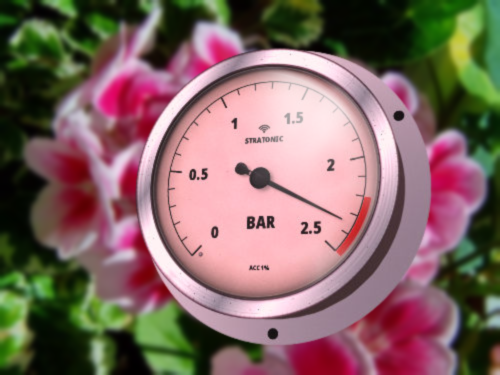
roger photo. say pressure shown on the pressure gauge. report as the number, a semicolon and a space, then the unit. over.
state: 2.35; bar
